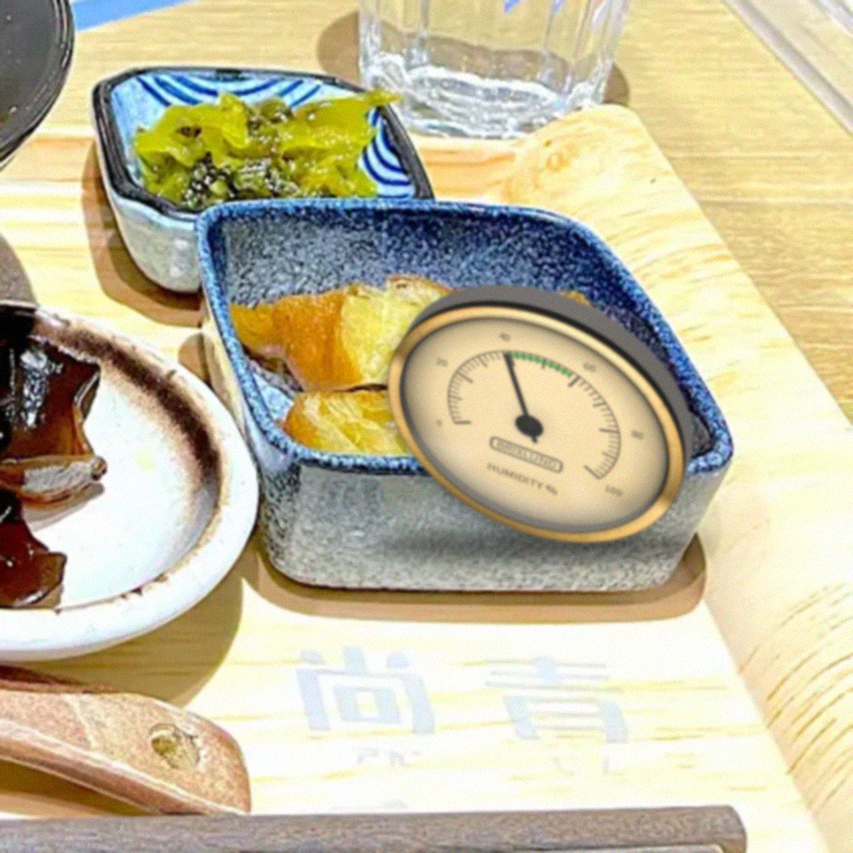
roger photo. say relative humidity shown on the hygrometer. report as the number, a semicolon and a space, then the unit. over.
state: 40; %
